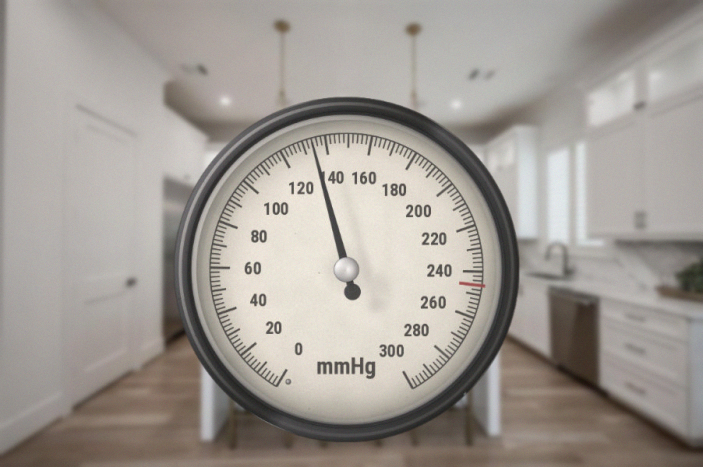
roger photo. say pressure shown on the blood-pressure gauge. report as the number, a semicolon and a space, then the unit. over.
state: 134; mmHg
